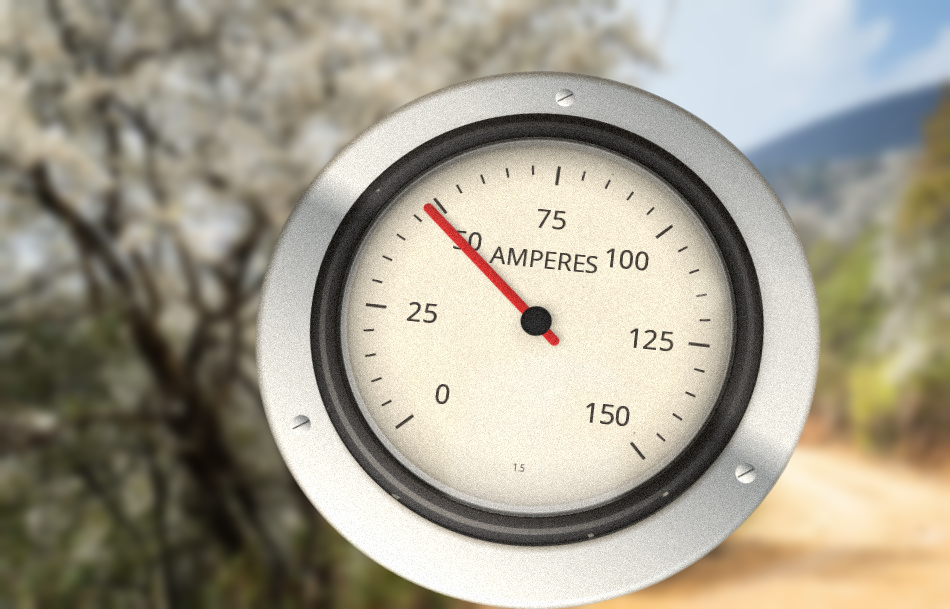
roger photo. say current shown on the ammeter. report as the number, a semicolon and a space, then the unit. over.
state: 47.5; A
